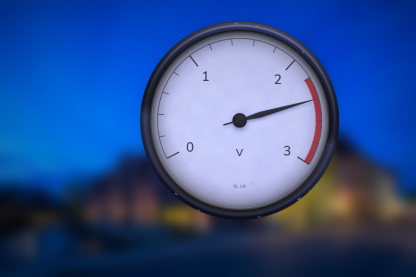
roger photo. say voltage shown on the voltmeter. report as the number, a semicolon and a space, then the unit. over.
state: 2.4; V
